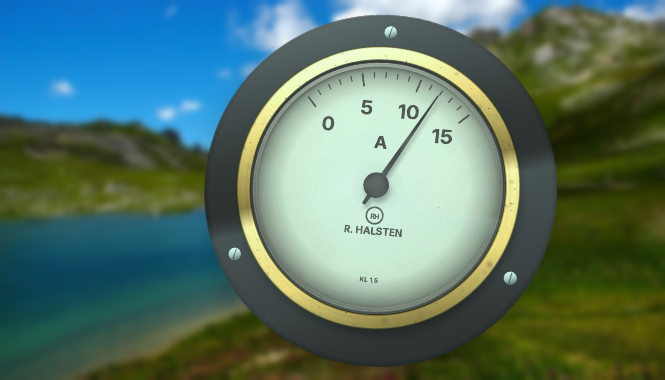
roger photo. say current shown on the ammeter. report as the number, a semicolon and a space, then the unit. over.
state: 12; A
